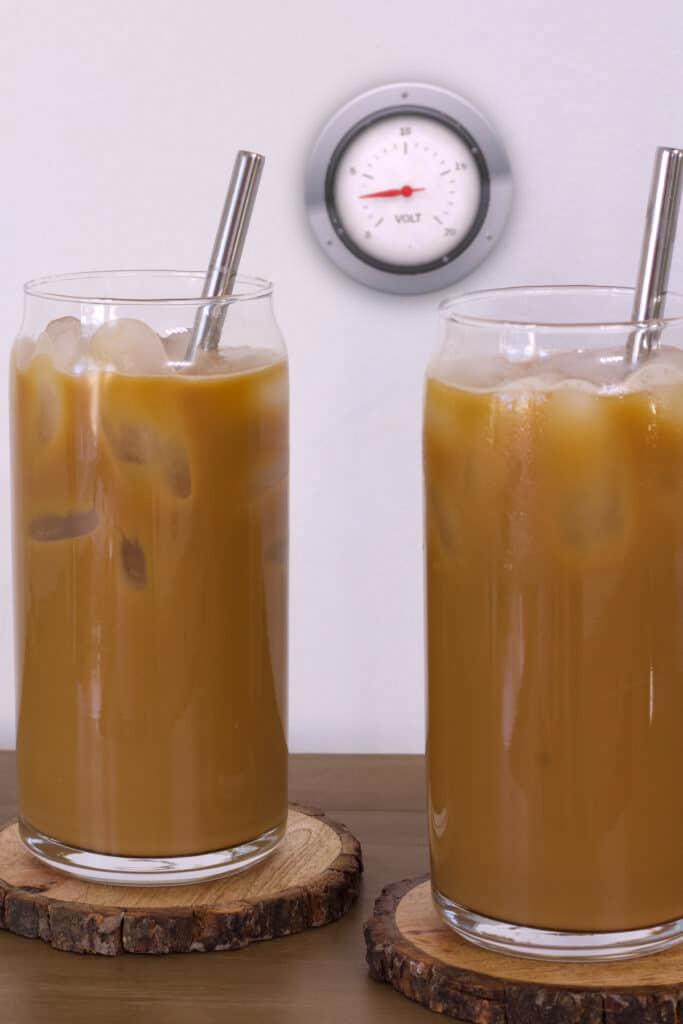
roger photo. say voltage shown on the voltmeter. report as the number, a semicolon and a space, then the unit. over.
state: 3; V
